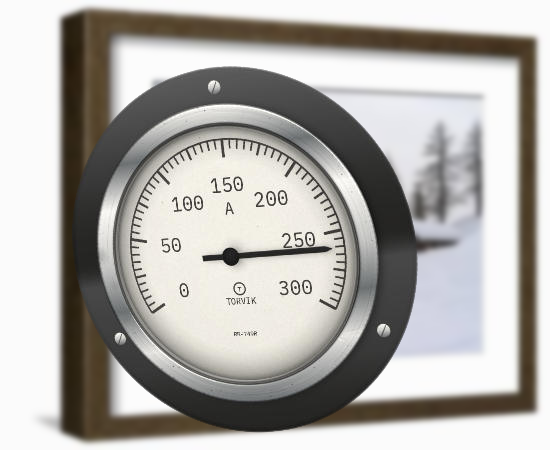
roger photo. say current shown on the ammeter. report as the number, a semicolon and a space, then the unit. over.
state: 260; A
